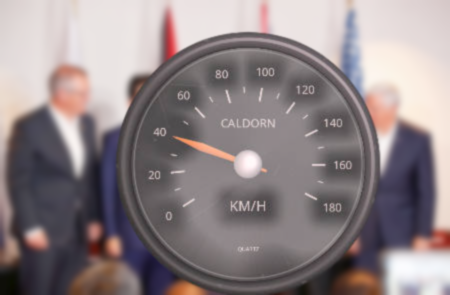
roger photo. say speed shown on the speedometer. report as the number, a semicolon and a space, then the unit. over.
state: 40; km/h
